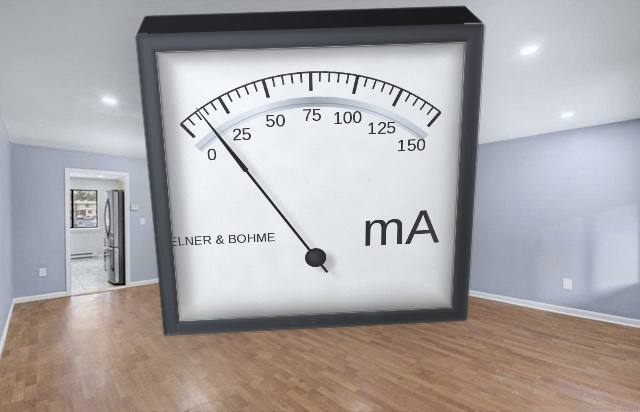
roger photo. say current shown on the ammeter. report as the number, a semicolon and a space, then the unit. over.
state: 12.5; mA
